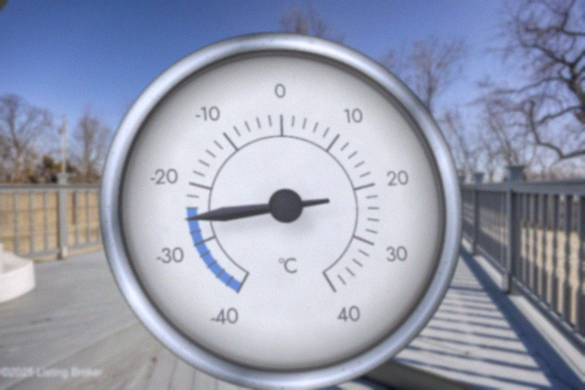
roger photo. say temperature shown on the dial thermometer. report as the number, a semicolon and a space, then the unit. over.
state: -26; °C
